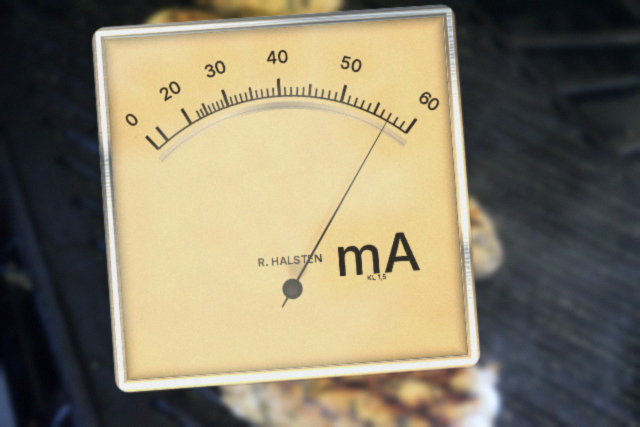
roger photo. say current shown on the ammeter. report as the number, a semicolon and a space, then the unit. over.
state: 57; mA
